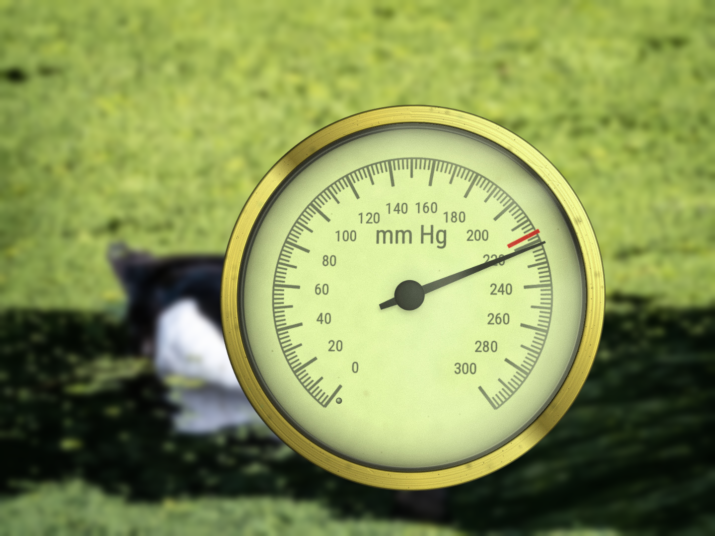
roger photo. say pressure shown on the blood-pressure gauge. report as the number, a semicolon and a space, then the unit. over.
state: 222; mmHg
